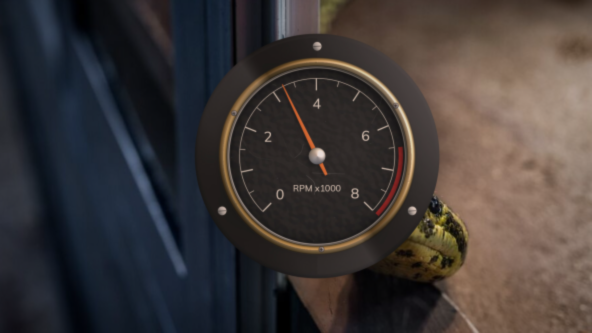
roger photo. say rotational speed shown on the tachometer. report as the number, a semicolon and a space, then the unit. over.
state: 3250; rpm
